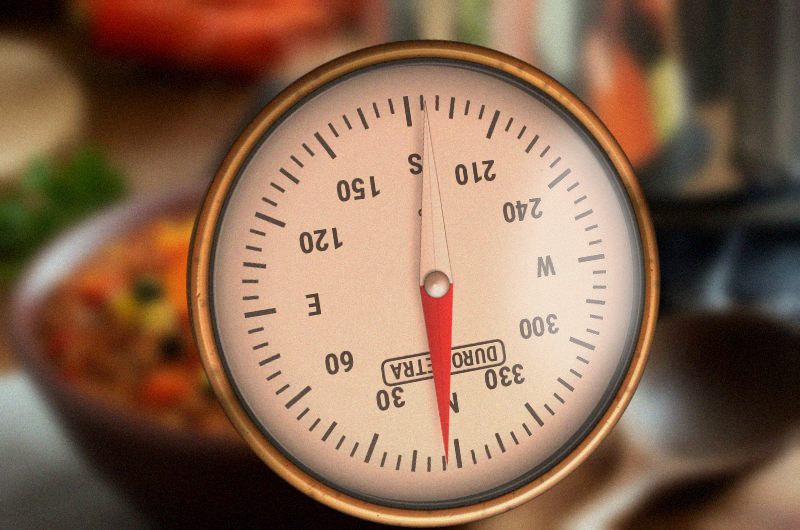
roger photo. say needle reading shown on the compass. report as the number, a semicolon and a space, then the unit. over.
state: 5; °
